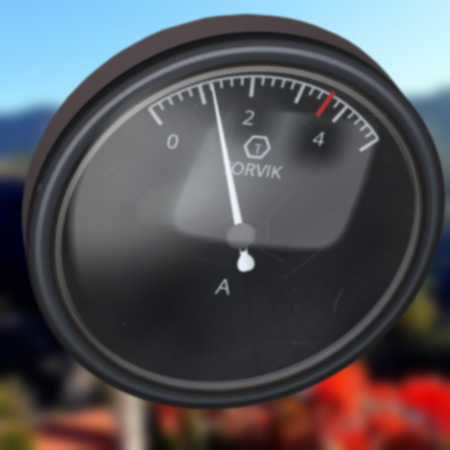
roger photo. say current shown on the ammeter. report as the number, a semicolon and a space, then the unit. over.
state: 1.2; A
